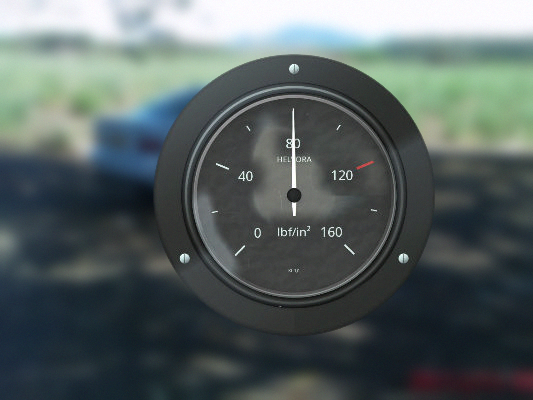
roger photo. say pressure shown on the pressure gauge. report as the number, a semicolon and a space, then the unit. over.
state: 80; psi
